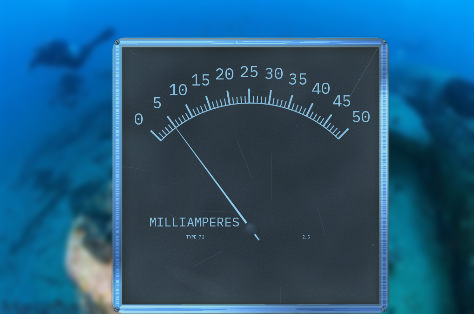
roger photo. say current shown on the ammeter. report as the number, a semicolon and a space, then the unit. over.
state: 5; mA
